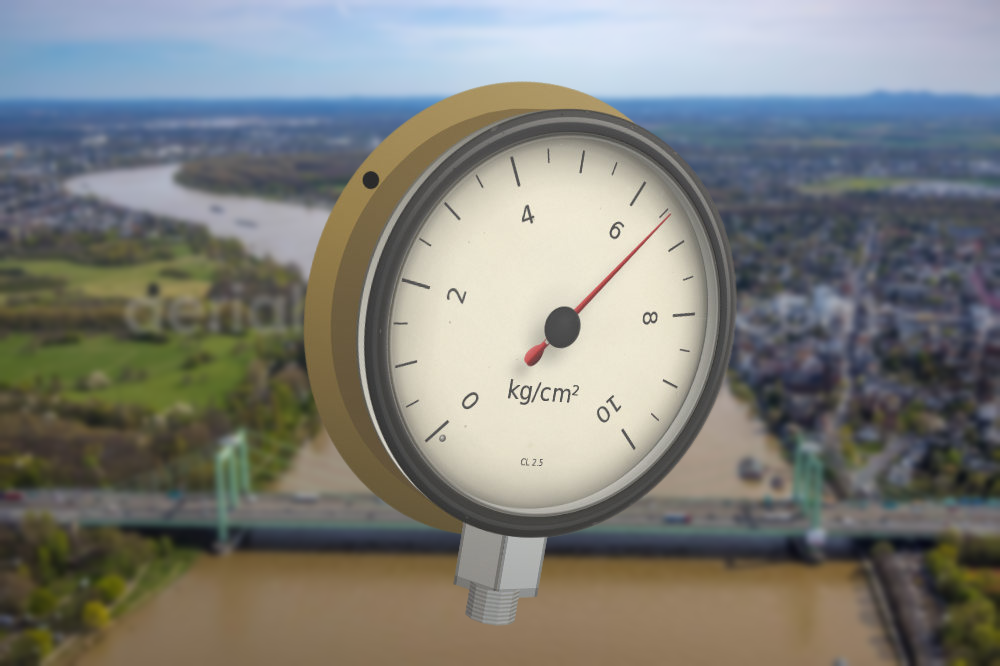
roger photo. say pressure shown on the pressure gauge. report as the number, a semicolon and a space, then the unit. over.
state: 6.5; kg/cm²
